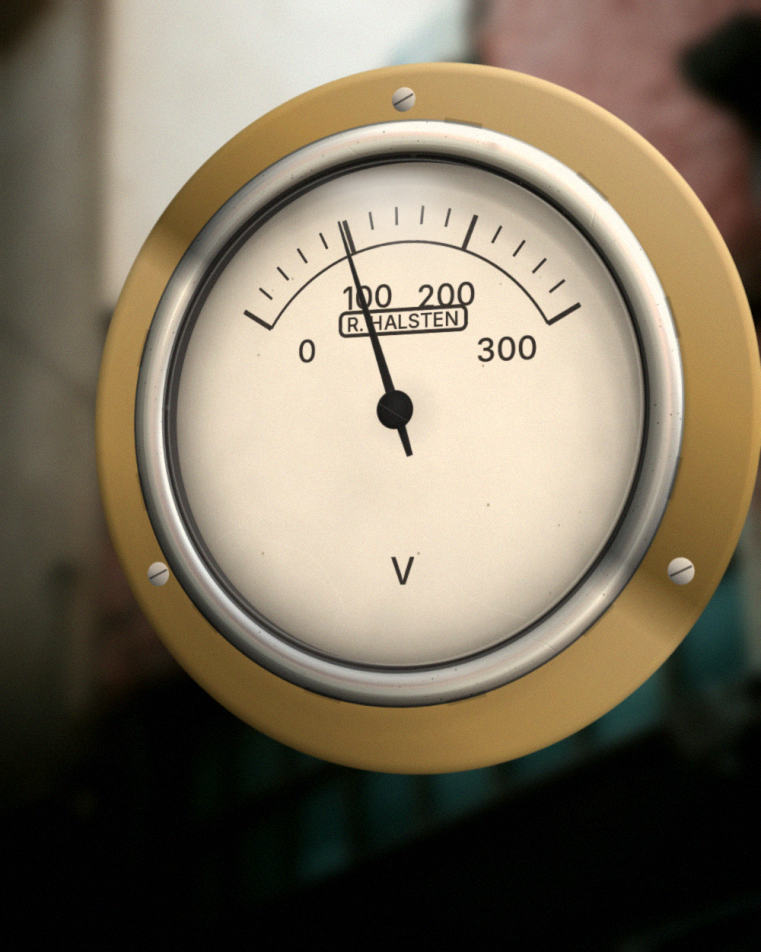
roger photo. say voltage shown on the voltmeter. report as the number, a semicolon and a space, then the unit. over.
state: 100; V
